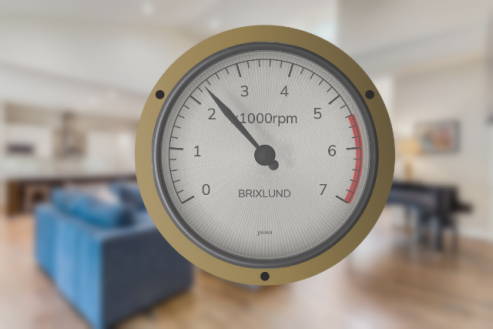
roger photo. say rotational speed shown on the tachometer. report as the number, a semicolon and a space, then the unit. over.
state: 2300; rpm
